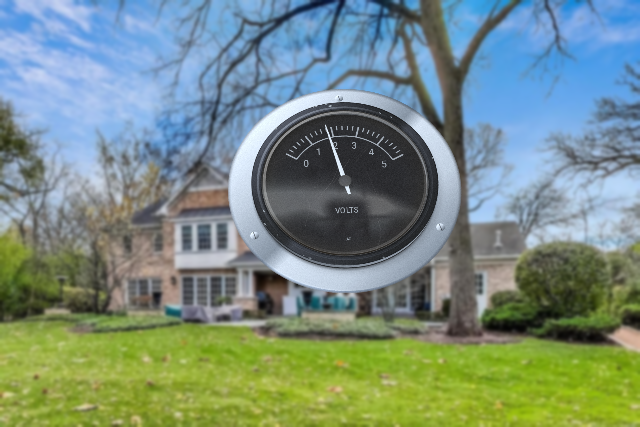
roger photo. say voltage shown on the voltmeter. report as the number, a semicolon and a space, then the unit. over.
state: 1.8; V
